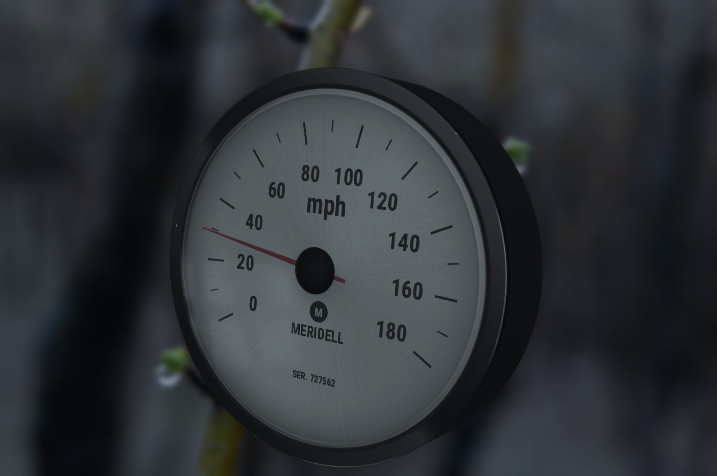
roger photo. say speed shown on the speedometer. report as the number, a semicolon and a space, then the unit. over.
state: 30; mph
